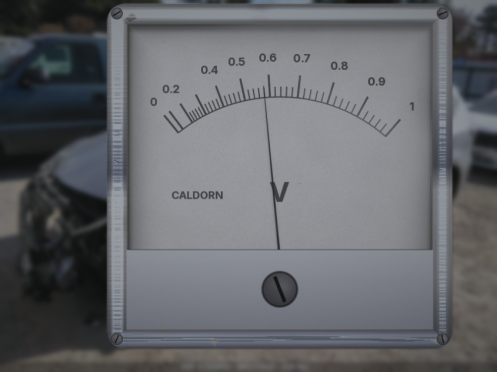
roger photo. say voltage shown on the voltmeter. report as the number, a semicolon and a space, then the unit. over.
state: 0.58; V
